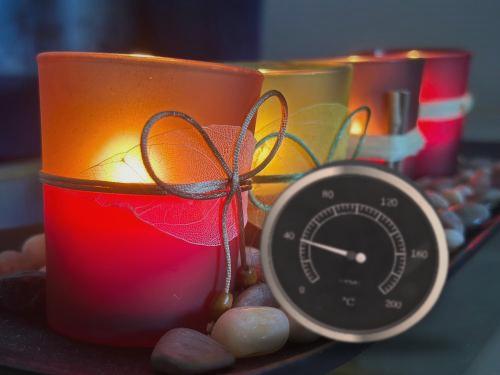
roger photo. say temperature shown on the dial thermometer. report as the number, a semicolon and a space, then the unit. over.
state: 40; °C
